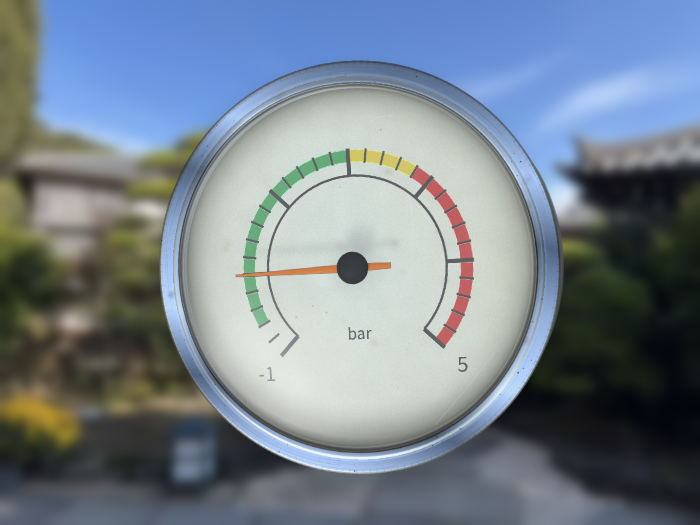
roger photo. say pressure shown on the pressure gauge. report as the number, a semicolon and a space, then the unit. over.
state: 0; bar
